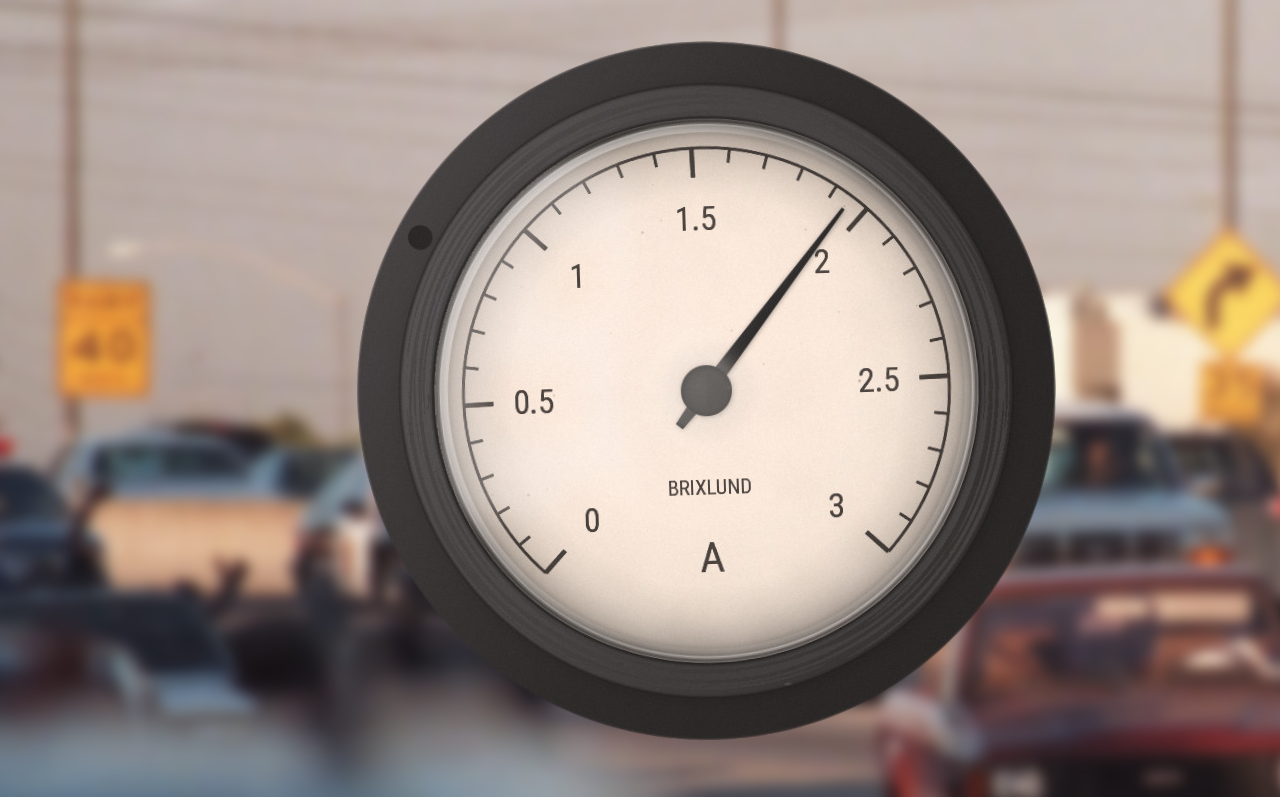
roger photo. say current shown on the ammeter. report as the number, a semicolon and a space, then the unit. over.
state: 1.95; A
